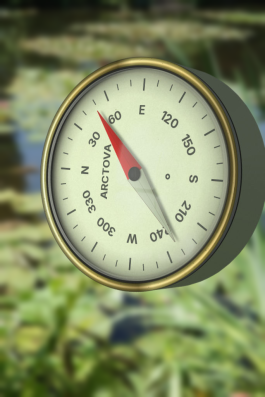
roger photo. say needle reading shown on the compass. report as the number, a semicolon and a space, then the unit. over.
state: 50; °
